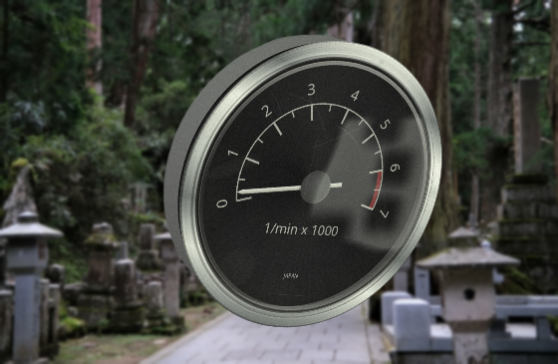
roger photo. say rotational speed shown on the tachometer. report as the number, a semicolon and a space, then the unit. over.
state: 250; rpm
